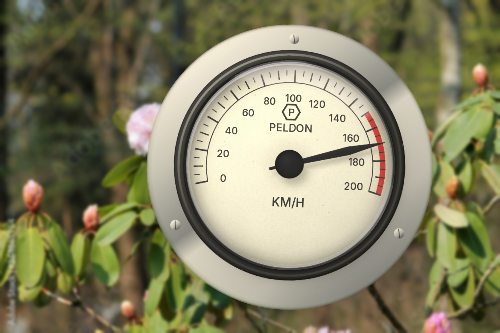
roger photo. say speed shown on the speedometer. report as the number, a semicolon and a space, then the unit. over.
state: 170; km/h
